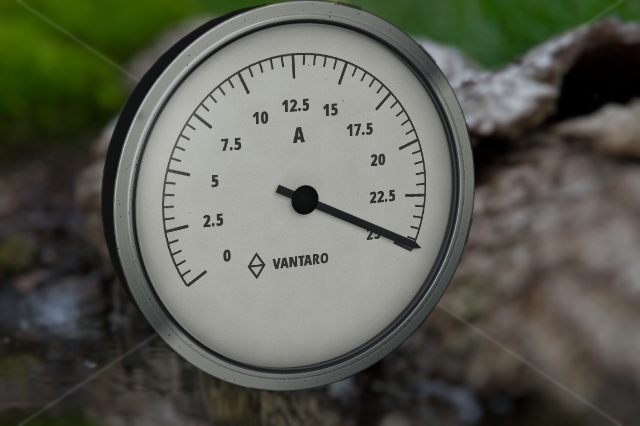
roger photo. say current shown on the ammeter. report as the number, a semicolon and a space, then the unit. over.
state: 24.75; A
